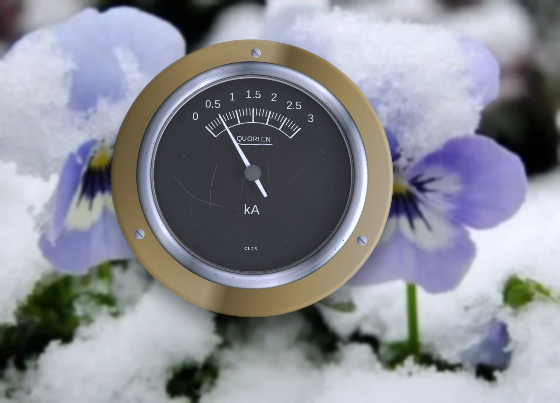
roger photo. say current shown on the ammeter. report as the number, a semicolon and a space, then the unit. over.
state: 0.5; kA
